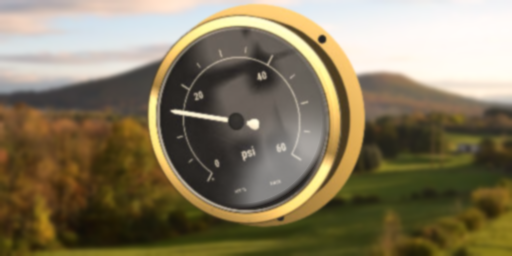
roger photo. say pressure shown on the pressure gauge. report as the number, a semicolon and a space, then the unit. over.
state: 15; psi
